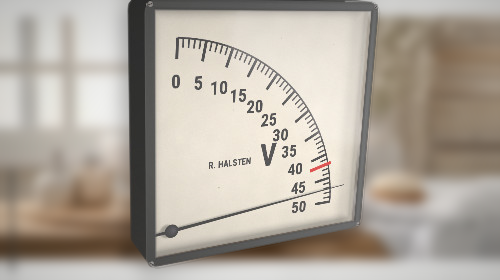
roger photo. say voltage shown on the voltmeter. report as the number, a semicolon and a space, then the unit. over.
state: 47; V
